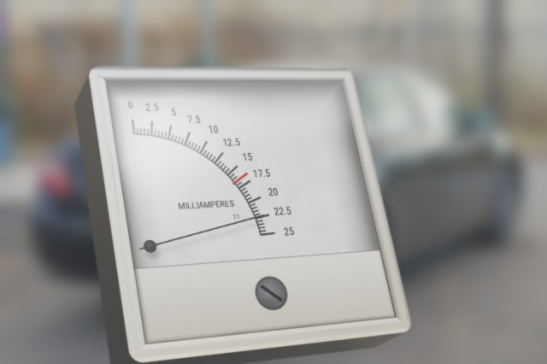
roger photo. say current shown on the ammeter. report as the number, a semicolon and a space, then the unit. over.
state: 22.5; mA
